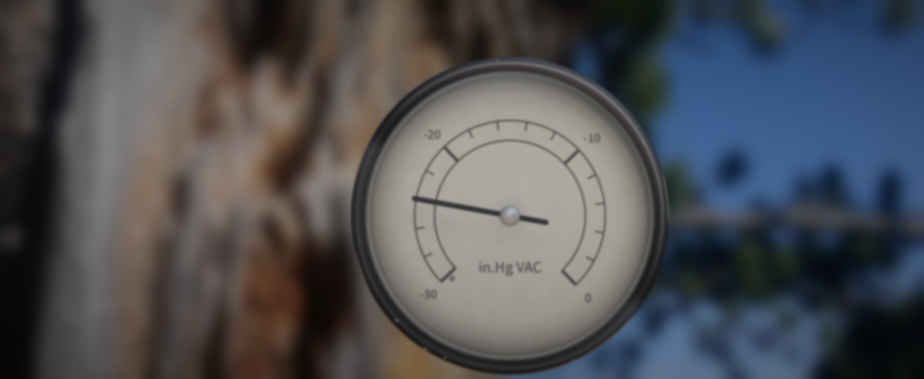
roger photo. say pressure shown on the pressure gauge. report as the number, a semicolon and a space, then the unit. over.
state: -24; inHg
